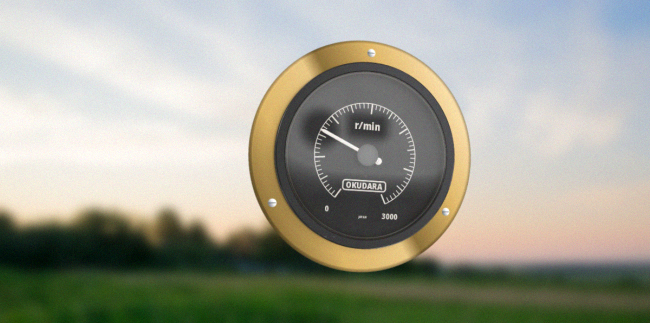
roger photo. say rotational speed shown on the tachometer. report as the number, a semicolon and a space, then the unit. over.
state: 800; rpm
